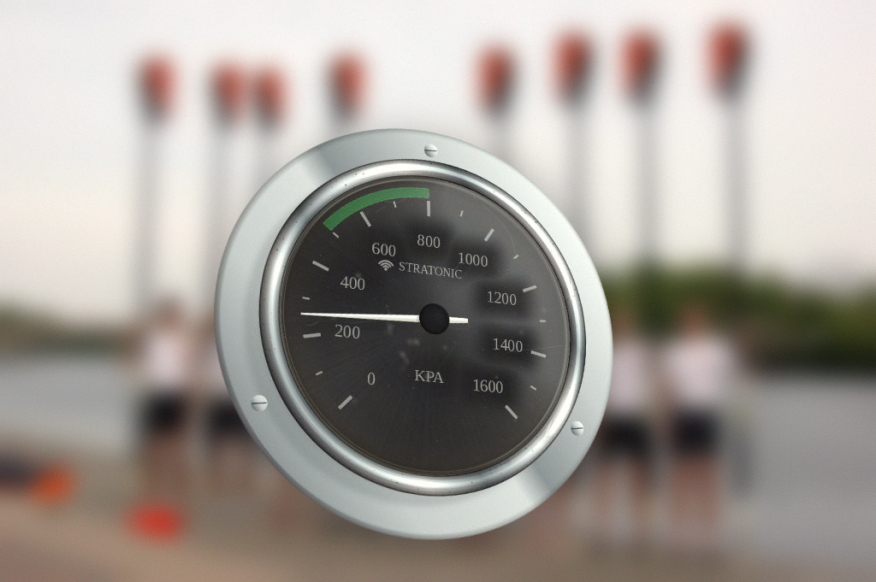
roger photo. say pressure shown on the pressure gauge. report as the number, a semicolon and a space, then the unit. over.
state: 250; kPa
